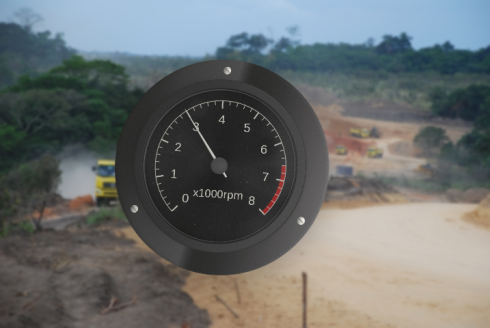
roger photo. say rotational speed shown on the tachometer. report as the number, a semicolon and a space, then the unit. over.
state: 3000; rpm
